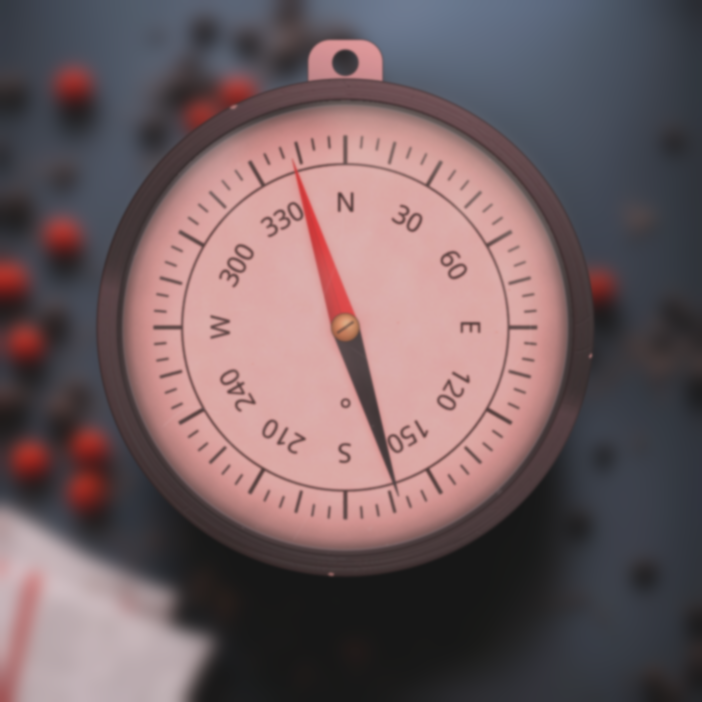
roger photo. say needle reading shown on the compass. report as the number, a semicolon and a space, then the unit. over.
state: 342.5; °
